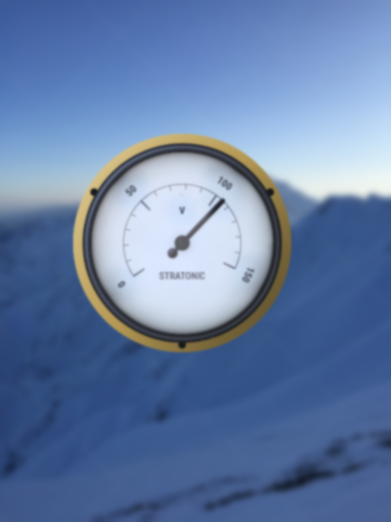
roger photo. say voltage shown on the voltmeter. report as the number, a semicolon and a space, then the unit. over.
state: 105; V
